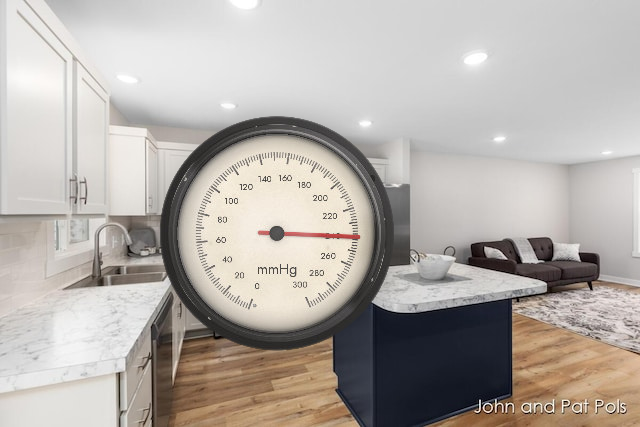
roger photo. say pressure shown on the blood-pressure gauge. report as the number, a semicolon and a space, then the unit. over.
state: 240; mmHg
